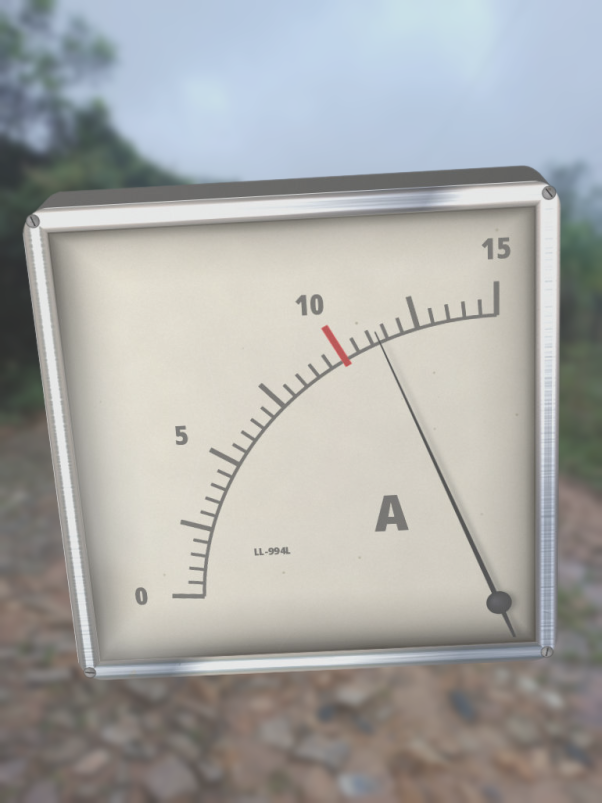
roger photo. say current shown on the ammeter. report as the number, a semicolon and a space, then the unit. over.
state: 11.25; A
